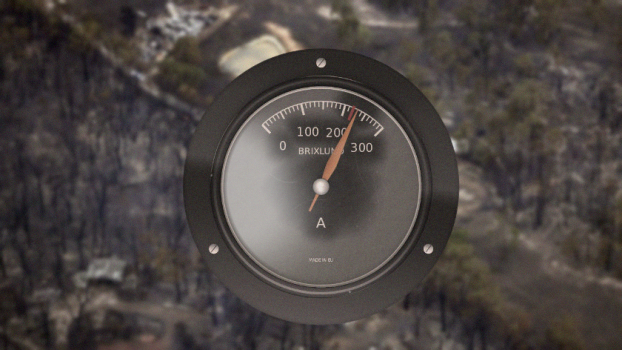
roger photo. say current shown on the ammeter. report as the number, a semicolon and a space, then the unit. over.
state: 230; A
